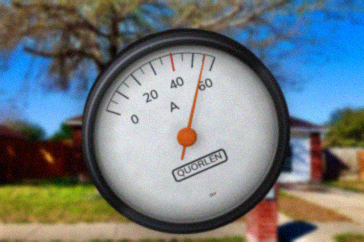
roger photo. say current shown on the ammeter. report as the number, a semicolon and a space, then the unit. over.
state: 55; A
